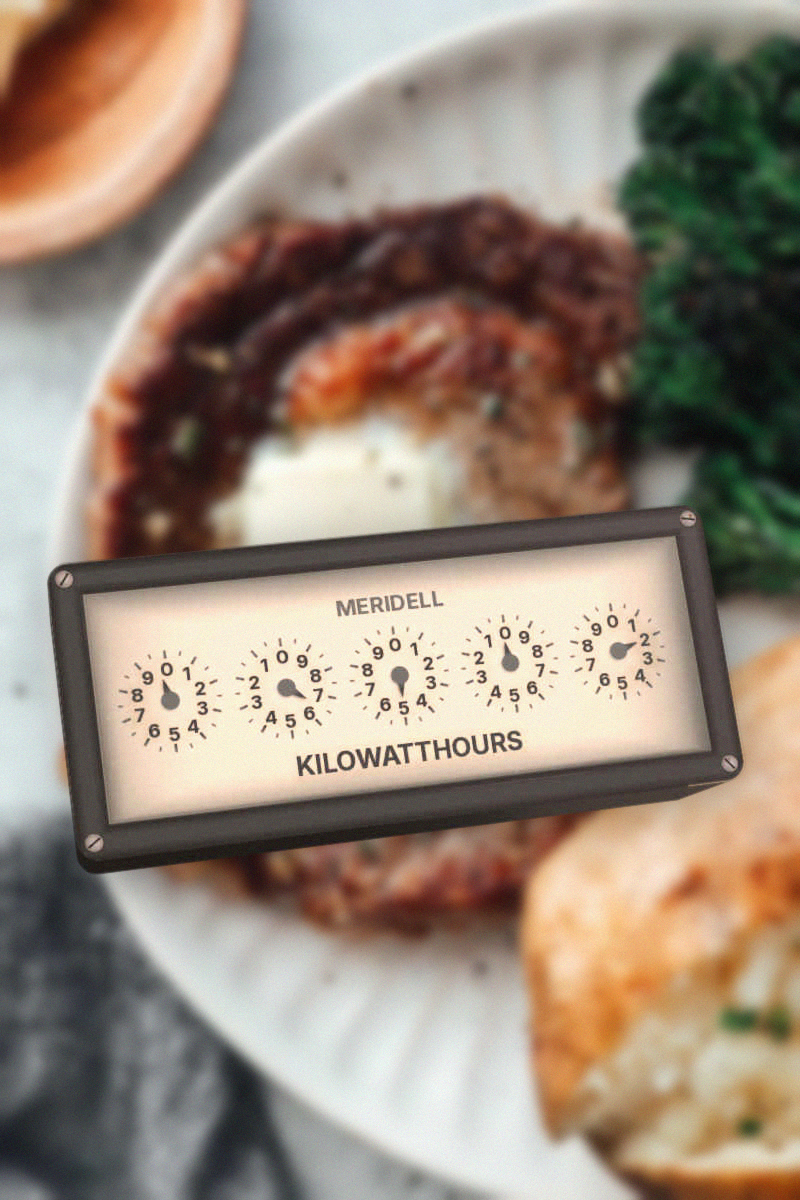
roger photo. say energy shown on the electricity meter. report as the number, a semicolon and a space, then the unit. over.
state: 96502; kWh
